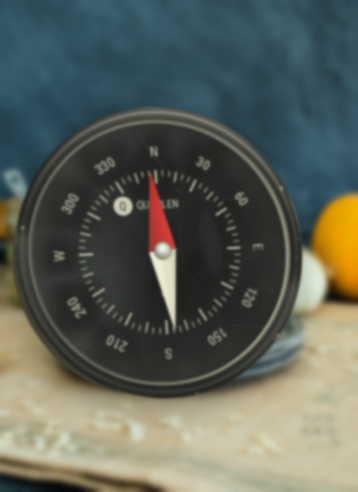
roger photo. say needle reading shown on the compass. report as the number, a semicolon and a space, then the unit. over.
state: 355; °
